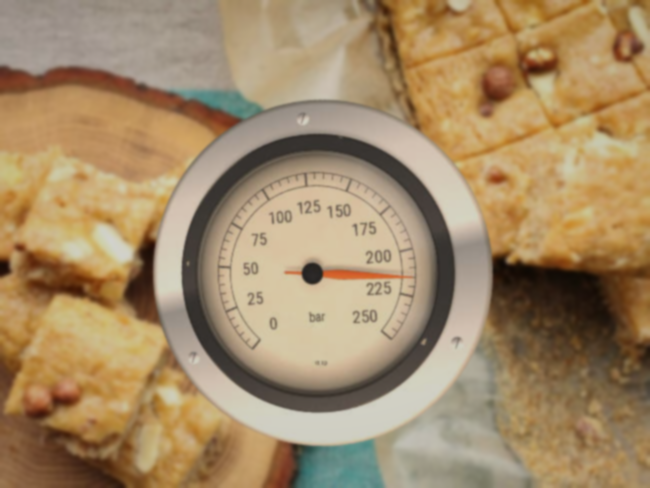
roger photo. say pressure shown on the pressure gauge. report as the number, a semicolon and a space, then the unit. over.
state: 215; bar
